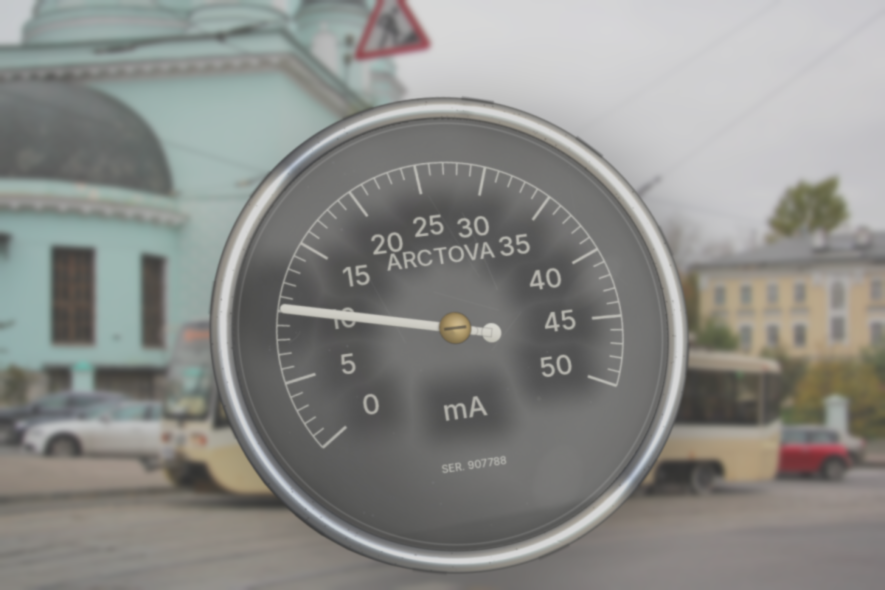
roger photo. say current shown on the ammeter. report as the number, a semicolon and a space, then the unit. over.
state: 10; mA
